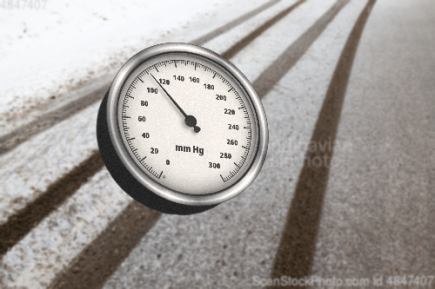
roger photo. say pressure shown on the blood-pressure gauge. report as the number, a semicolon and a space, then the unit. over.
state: 110; mmHg
